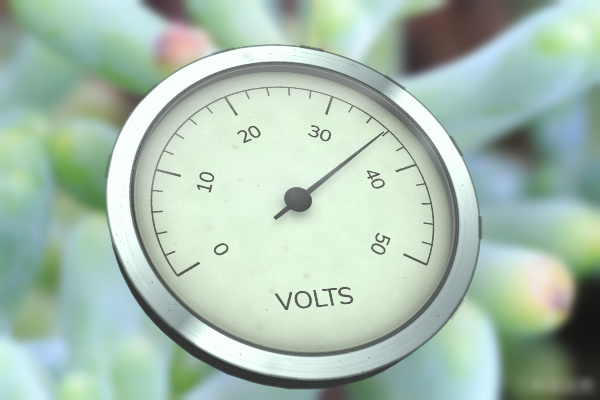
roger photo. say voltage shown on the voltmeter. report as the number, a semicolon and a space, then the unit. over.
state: 36; V
